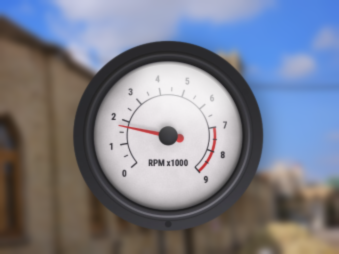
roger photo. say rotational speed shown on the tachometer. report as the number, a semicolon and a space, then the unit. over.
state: 1750; rpm
